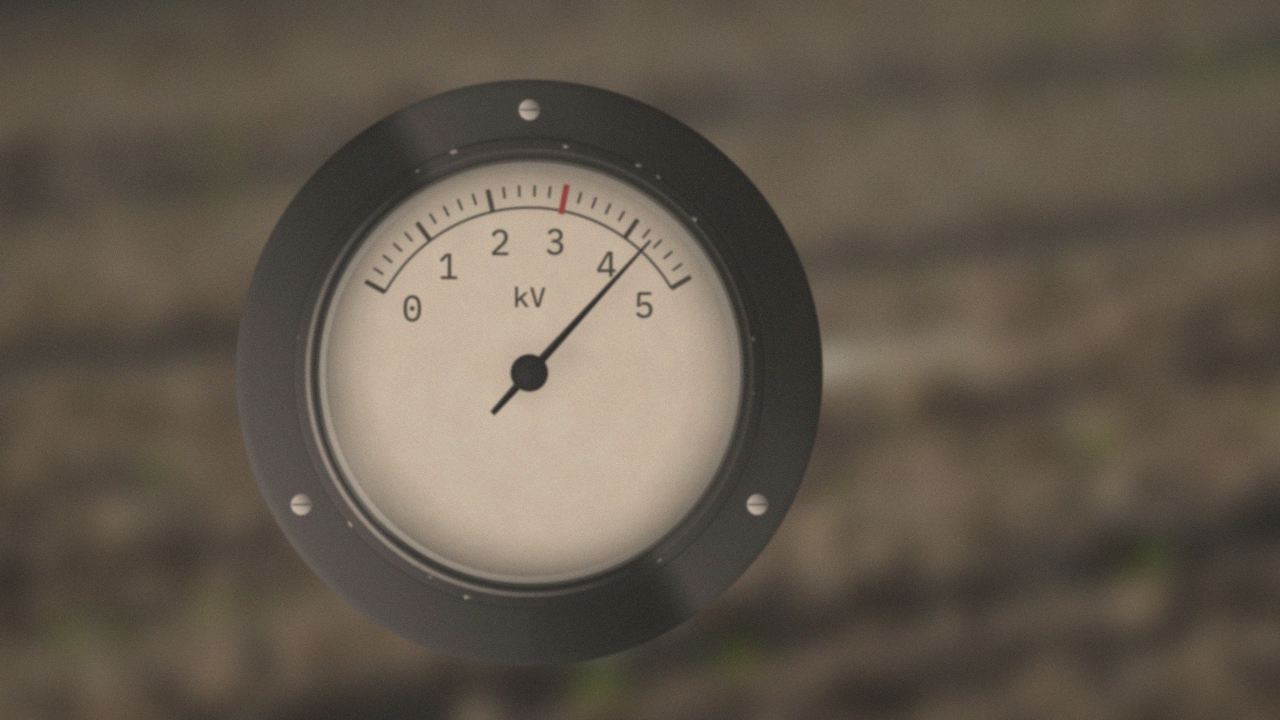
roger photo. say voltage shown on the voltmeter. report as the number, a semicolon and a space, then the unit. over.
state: 4.3; kV
